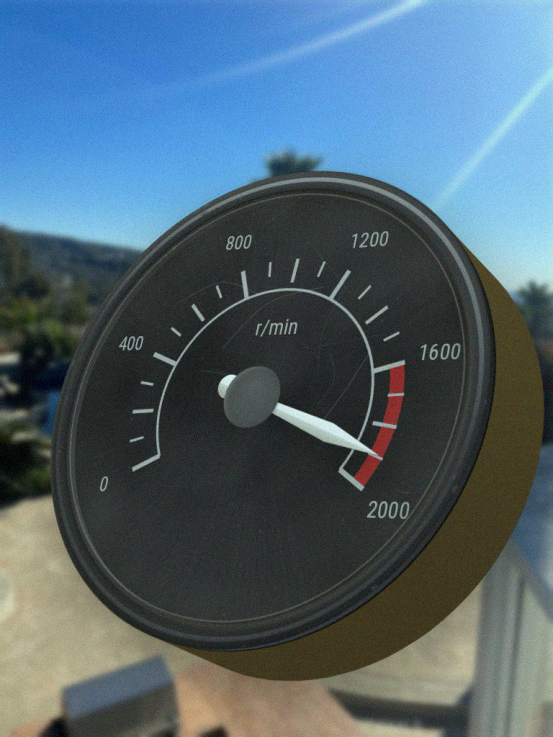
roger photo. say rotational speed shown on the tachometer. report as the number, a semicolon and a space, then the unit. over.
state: 1900; rpm
